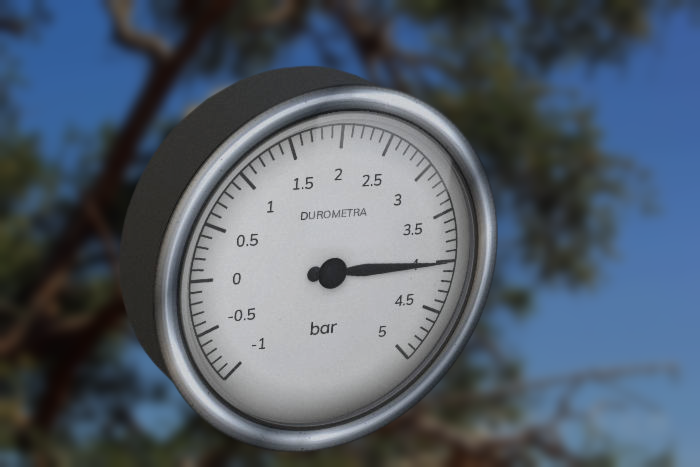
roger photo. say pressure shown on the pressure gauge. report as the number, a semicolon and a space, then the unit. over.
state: 4; bar
